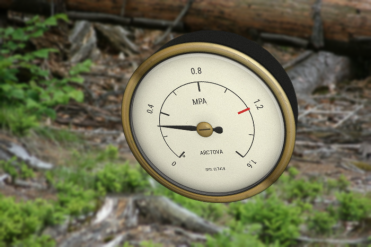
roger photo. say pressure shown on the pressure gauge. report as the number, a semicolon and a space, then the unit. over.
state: 0.3; MPa
